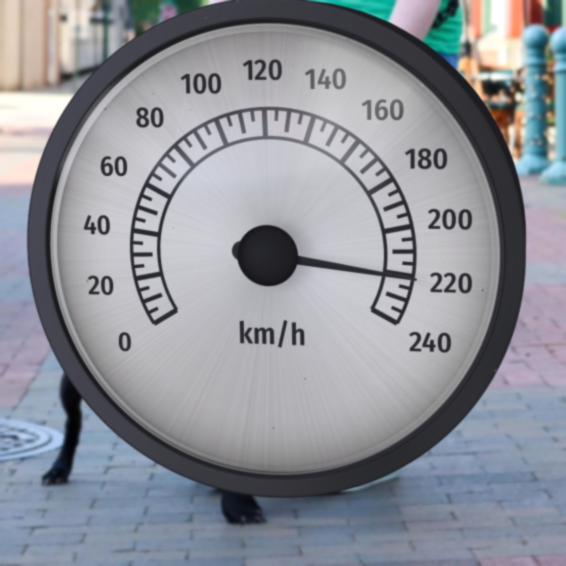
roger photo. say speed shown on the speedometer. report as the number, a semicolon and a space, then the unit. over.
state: 220; km/h
